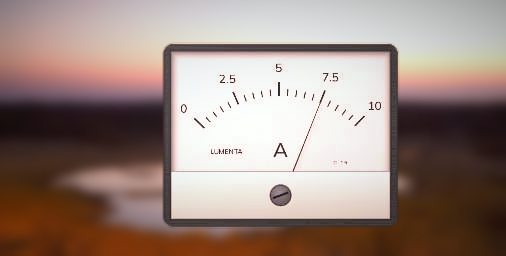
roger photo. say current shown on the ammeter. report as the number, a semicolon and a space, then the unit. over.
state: 7.5; A
